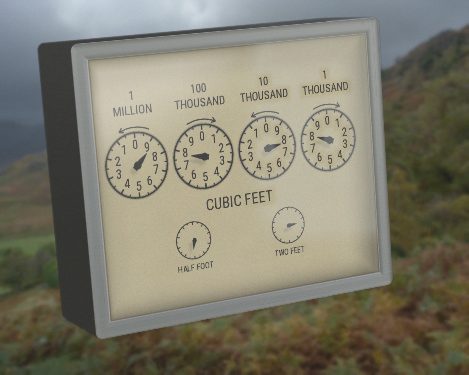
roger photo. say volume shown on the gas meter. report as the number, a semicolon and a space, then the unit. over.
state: 877800; ft³
